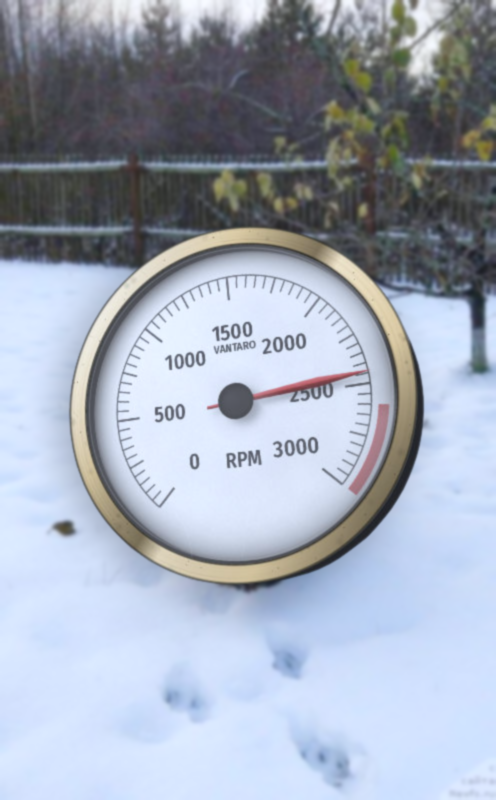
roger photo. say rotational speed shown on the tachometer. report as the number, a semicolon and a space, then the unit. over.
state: 2450; rpm
